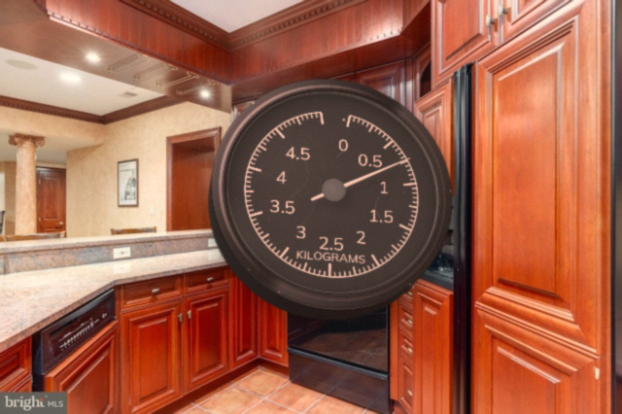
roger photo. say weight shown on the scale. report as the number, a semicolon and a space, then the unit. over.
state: 0.75; kg
